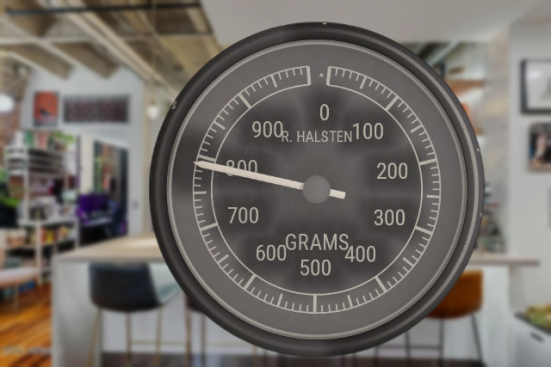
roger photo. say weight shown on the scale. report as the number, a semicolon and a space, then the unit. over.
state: 790; g
